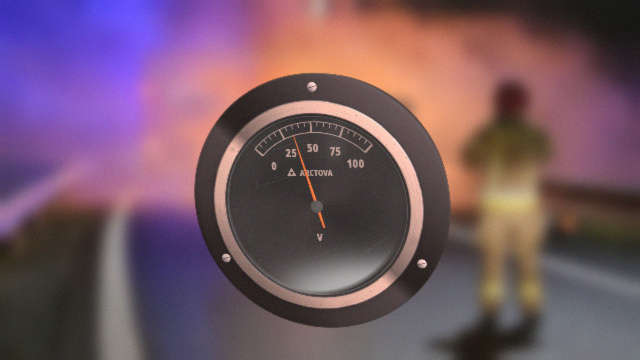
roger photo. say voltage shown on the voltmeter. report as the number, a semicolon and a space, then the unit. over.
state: 35; V
